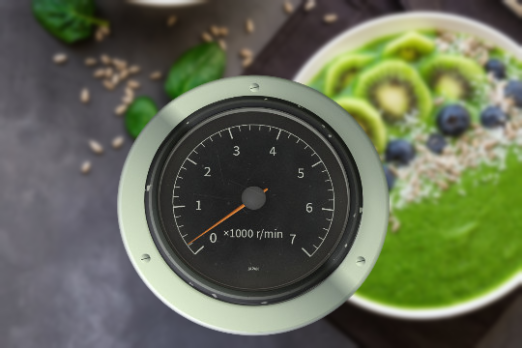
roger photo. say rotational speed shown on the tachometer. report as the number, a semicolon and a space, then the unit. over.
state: 200; rpm
